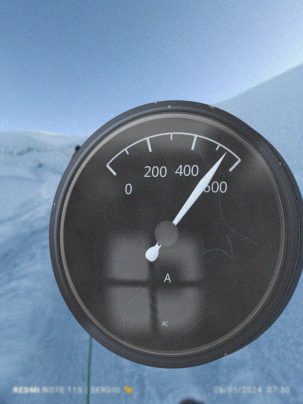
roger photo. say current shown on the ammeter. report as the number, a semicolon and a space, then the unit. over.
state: 550; A
